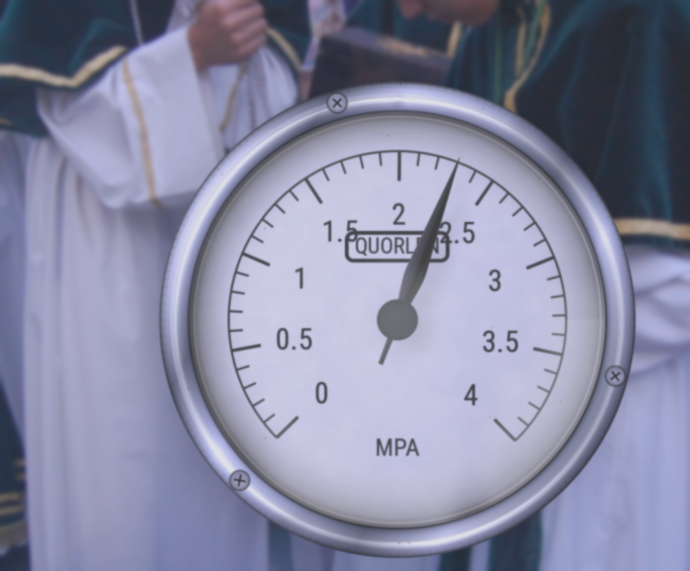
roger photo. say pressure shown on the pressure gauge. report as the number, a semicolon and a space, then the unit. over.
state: 2.3; MPa
